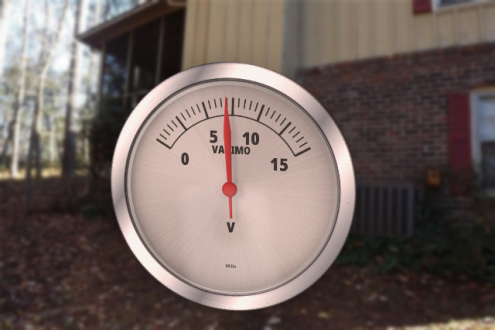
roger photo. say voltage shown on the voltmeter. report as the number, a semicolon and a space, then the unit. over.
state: 7; V
